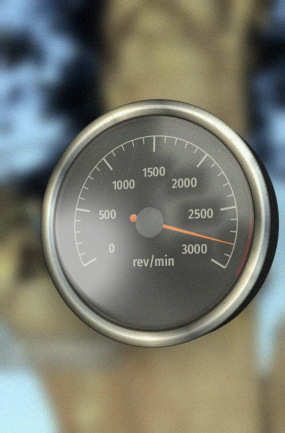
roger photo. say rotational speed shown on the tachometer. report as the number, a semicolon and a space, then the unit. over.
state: 2800; rpm
